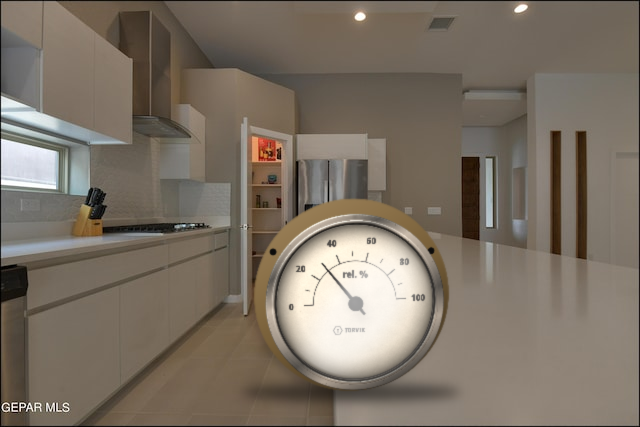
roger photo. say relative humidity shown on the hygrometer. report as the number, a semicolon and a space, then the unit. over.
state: 30; %
